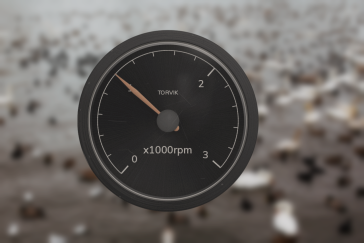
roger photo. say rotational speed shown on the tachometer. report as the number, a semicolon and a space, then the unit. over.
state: 1000; rpm
